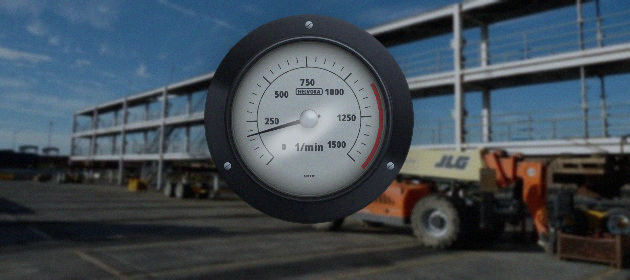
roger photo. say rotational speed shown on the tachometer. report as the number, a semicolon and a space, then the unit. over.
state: 175; rpm
